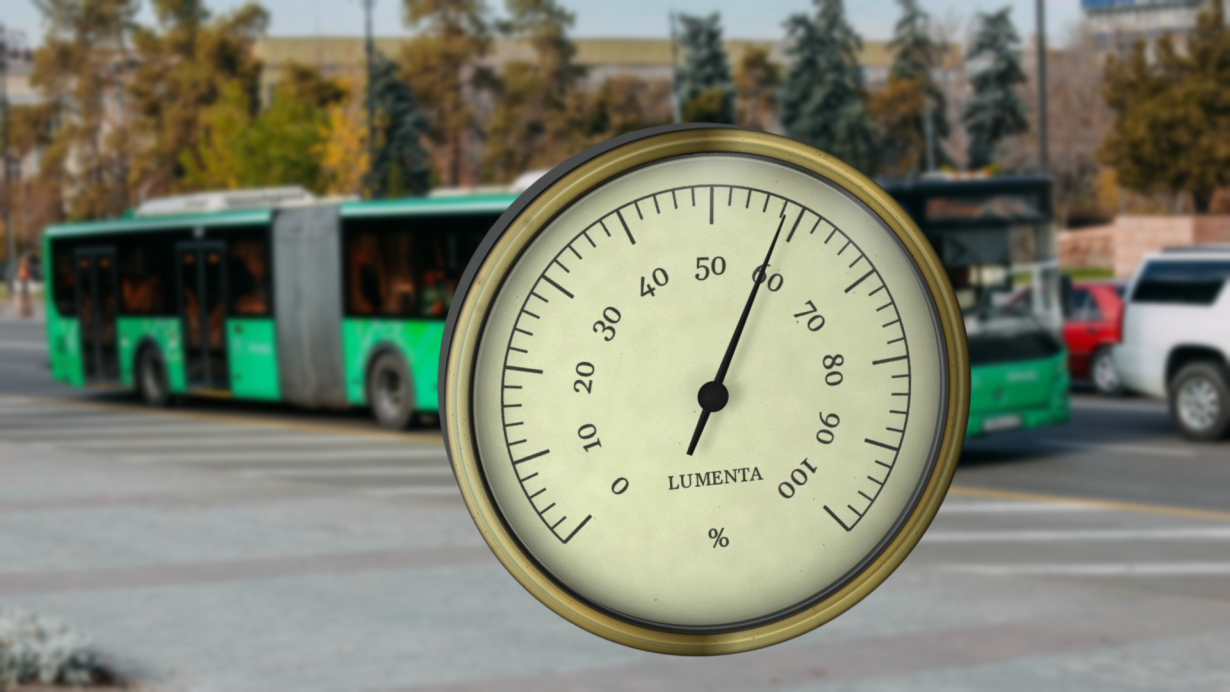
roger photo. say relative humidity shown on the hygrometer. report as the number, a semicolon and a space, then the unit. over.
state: 58; %
